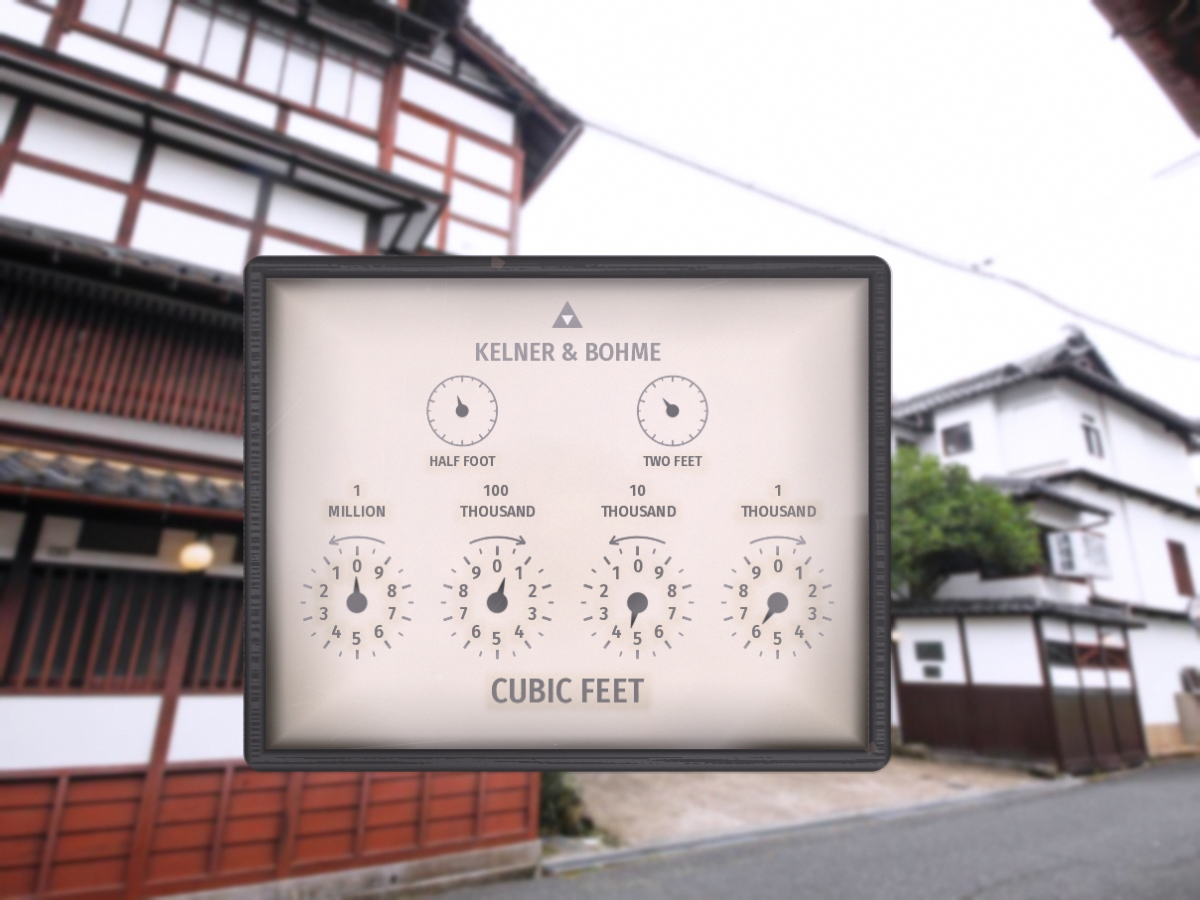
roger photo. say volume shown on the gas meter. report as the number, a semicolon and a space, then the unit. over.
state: 4600; ft³
